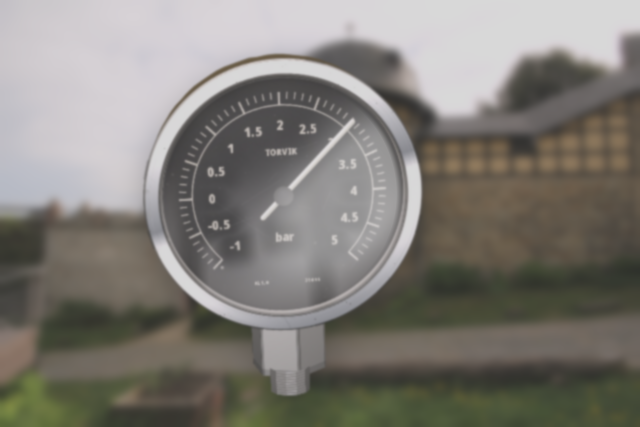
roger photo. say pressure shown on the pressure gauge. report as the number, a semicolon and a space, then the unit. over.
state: 3; bar
